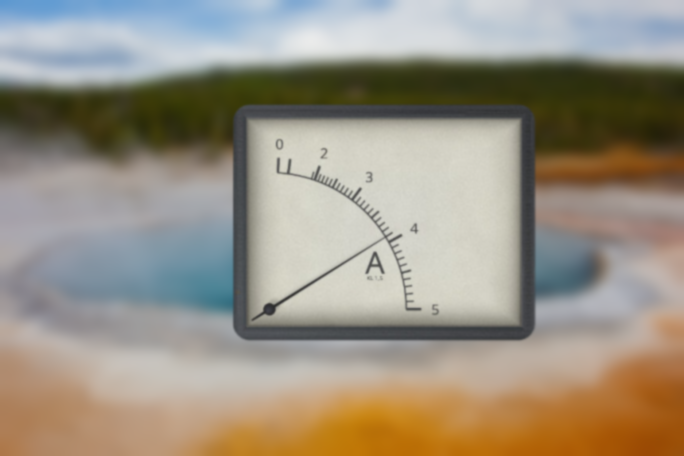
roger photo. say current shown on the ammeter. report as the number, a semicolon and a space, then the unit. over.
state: 3.9; A
